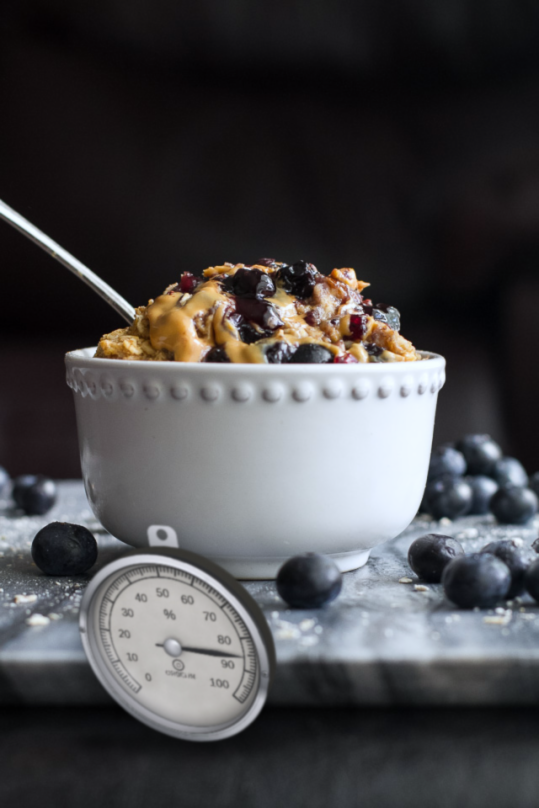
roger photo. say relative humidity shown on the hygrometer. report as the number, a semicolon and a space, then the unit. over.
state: 85; %
